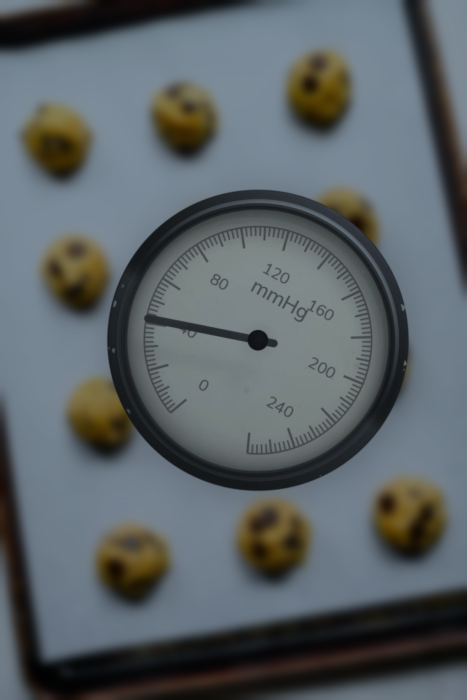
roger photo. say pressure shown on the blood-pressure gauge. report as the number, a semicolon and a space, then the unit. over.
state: 42; mmHg
